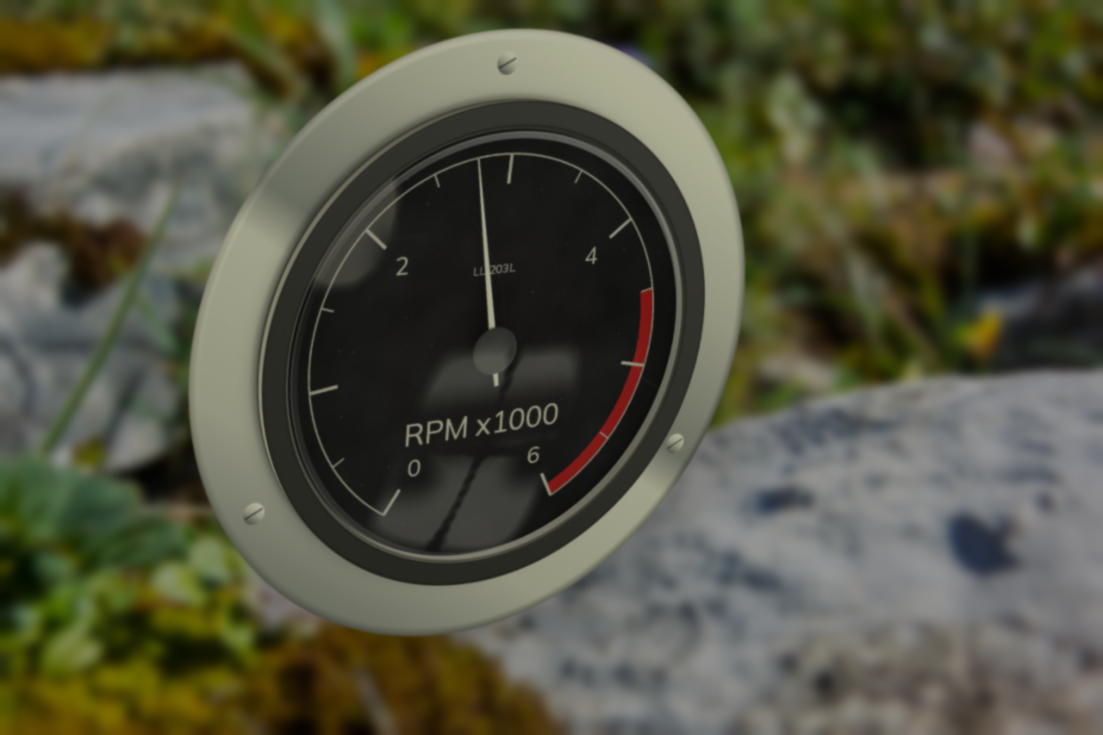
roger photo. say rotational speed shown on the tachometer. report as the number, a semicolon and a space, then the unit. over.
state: 2750; rpm
